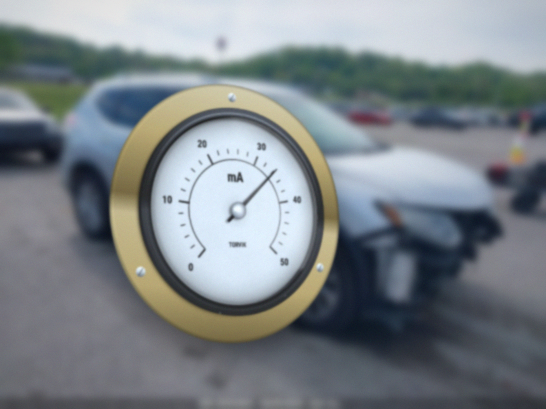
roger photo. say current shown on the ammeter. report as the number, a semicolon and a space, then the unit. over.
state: 34; mA
